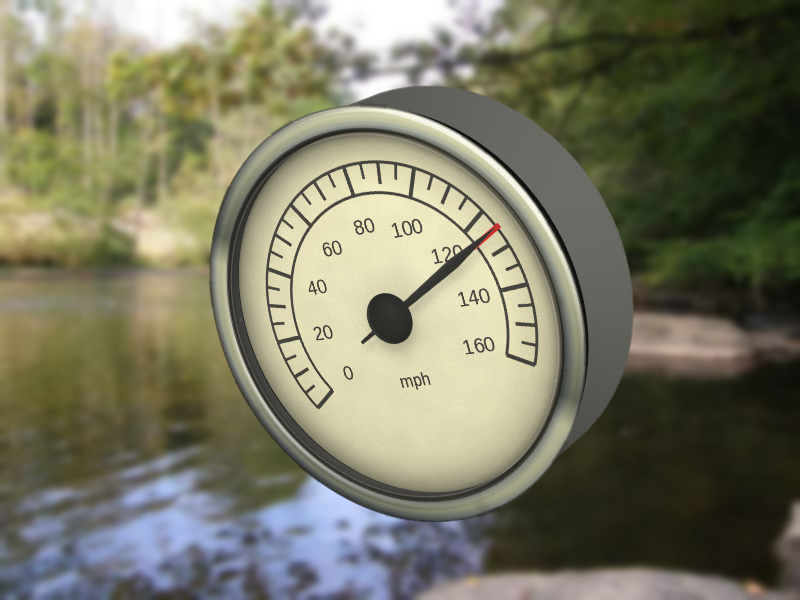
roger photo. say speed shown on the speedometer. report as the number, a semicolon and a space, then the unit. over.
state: 125; mph
